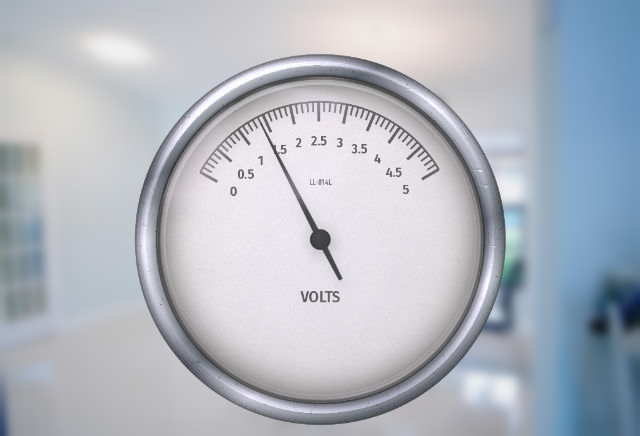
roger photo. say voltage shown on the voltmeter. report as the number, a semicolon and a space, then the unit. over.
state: 1.4; V
